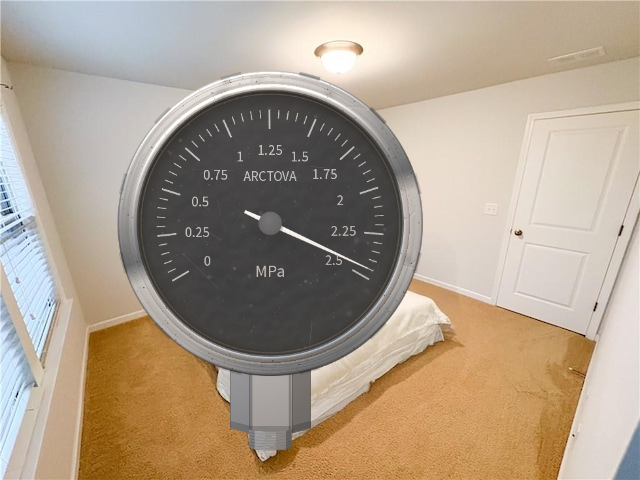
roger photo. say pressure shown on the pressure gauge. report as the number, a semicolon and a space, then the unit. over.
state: 2.45; MPa
